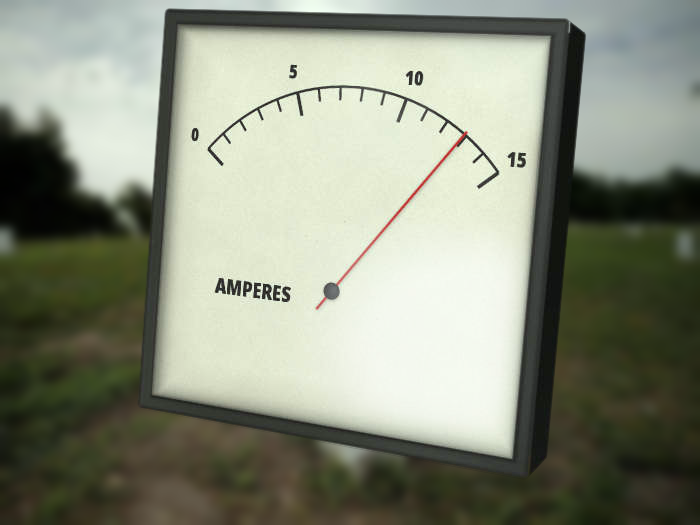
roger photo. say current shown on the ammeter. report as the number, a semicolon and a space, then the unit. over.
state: 13; A
